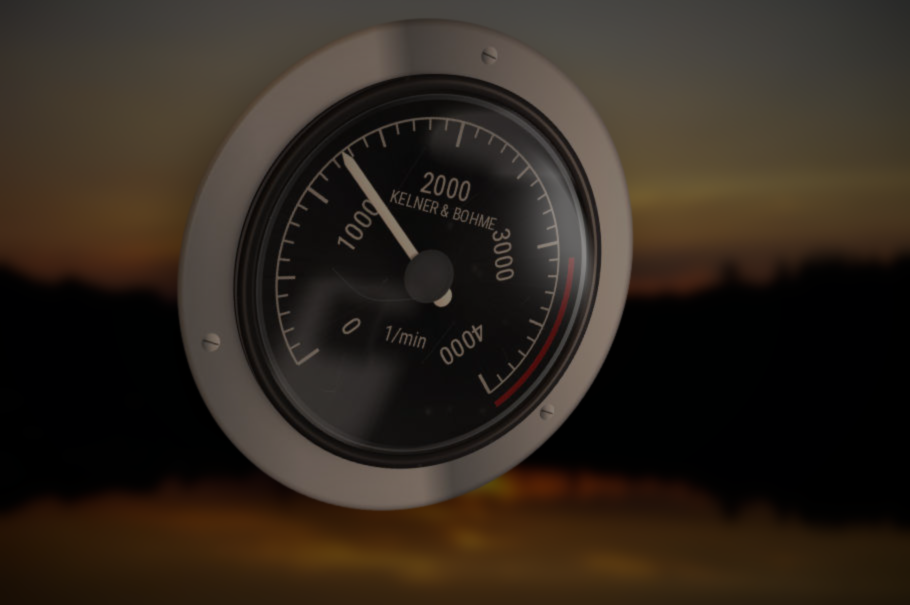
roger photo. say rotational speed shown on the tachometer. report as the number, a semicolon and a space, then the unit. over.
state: 1250; rpm
